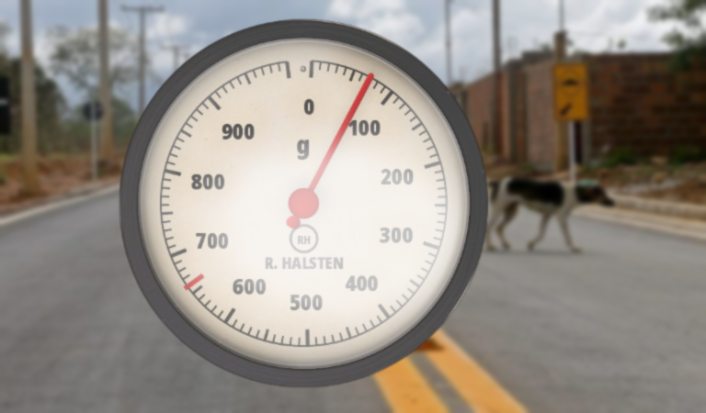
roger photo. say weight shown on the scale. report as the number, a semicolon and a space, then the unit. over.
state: 70; g
